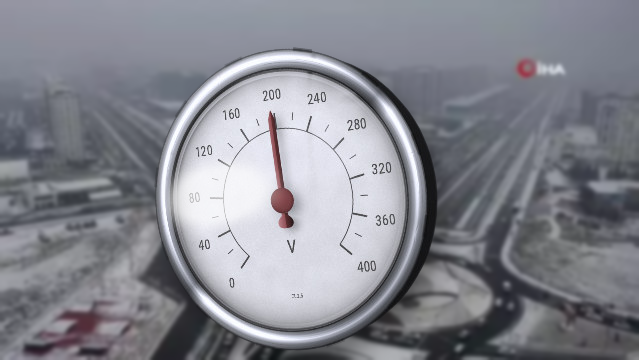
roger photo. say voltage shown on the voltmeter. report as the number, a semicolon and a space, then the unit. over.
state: 200; V
